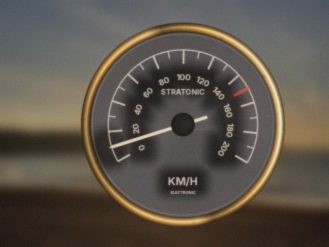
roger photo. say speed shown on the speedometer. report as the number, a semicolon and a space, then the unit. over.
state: 10; km/h
